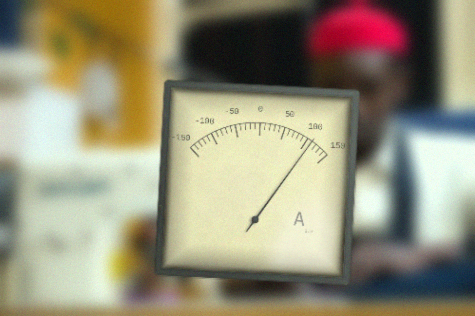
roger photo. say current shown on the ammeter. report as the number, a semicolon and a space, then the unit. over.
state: 110; A
